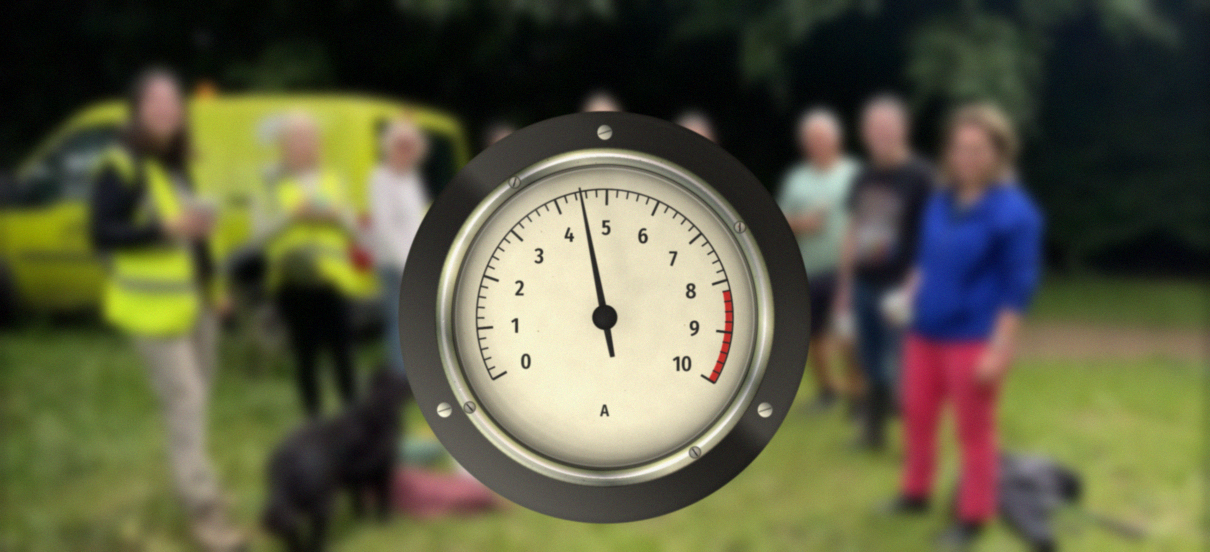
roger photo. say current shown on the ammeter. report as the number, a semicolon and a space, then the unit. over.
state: 4.5; A
